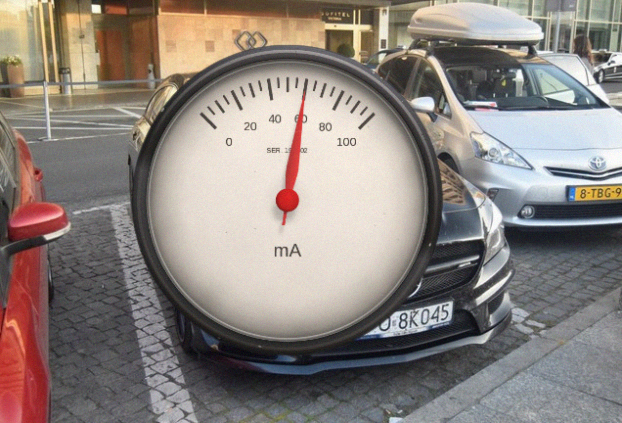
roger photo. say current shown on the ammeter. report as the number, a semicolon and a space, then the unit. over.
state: 60; mA
